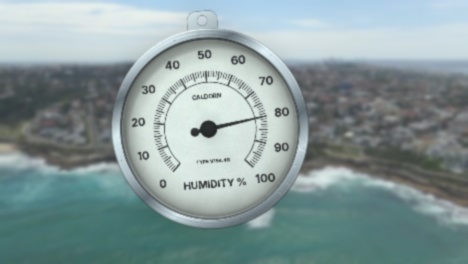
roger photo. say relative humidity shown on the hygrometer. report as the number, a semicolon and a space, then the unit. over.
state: 80; %
